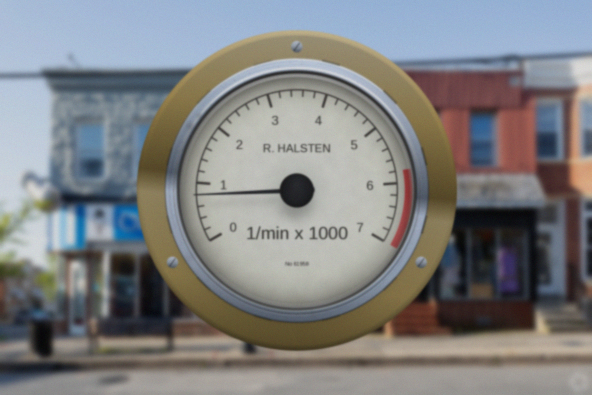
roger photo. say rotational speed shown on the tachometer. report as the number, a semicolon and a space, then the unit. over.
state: 800; rpm
